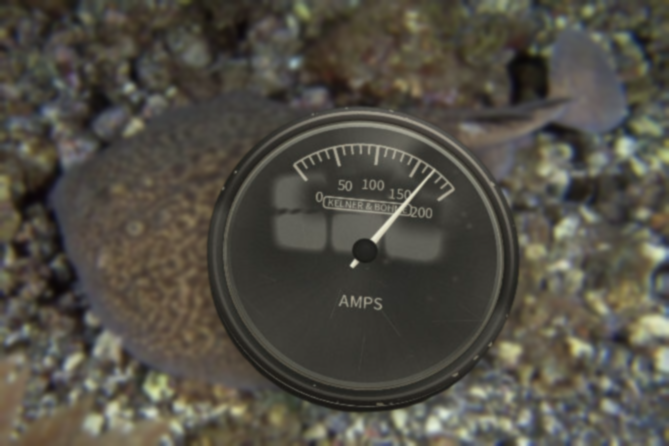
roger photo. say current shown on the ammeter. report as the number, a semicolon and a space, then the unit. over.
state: 170; A
